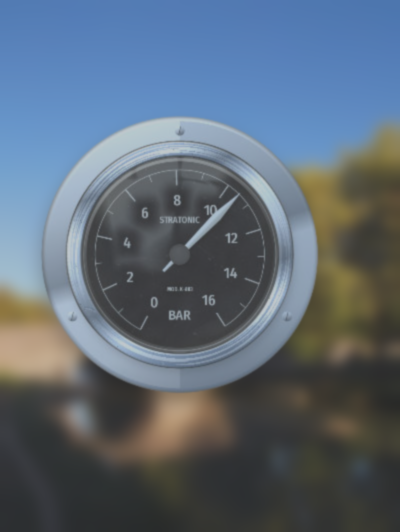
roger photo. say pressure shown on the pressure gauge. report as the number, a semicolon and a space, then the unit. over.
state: 10.5; bar
